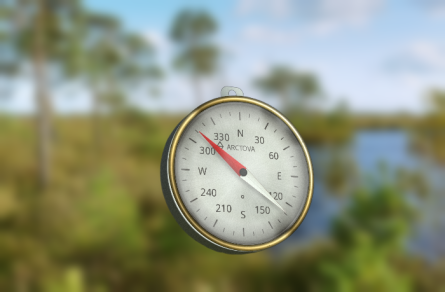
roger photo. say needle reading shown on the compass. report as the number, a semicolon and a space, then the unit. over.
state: 310; °
